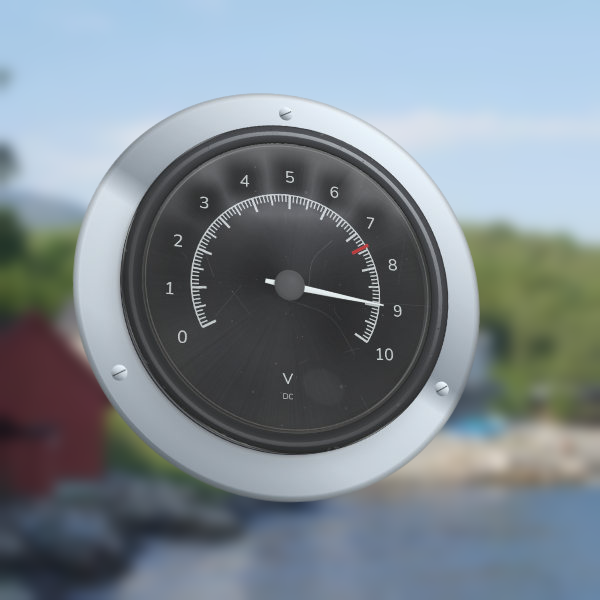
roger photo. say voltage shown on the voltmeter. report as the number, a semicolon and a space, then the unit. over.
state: 9; V
